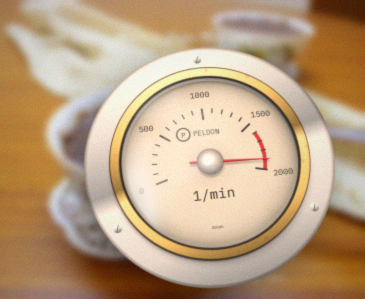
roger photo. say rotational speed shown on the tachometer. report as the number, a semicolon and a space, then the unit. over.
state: 1900; rpm
